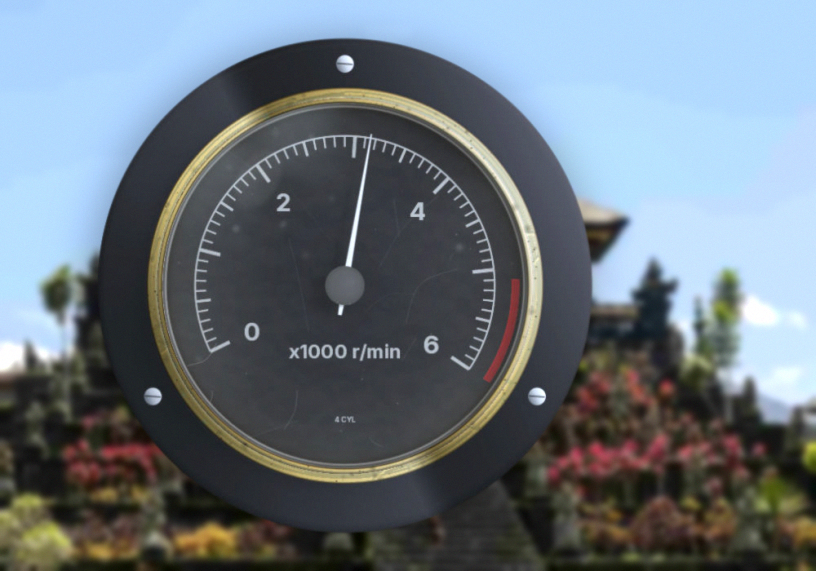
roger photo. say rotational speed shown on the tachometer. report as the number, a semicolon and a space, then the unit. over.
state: 3150; rpm
